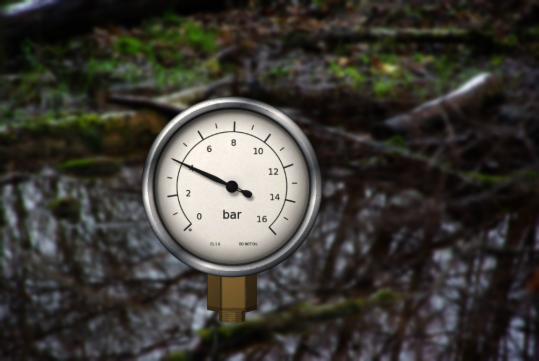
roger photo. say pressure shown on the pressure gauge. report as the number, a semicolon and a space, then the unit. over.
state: 4; bar
